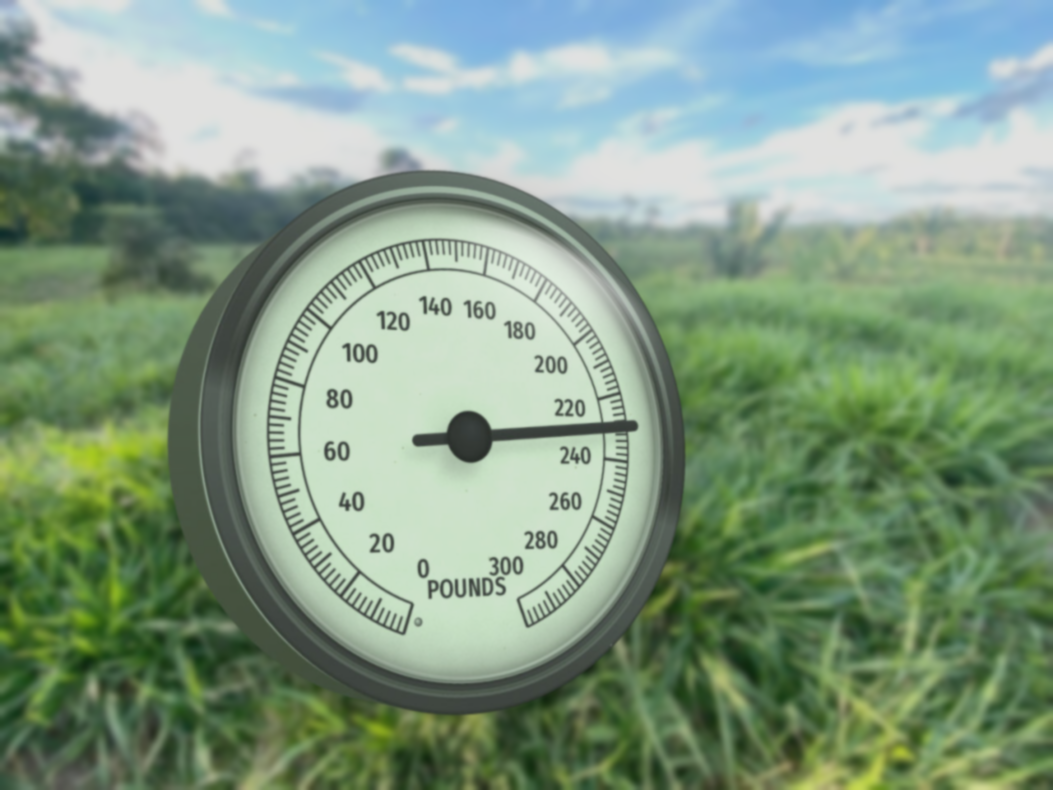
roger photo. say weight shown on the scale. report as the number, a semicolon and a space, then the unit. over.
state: 230; lb
